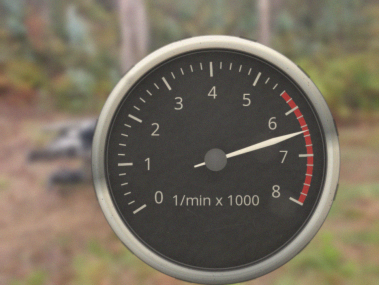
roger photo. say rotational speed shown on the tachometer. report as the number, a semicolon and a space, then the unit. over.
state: 6500; rpm
